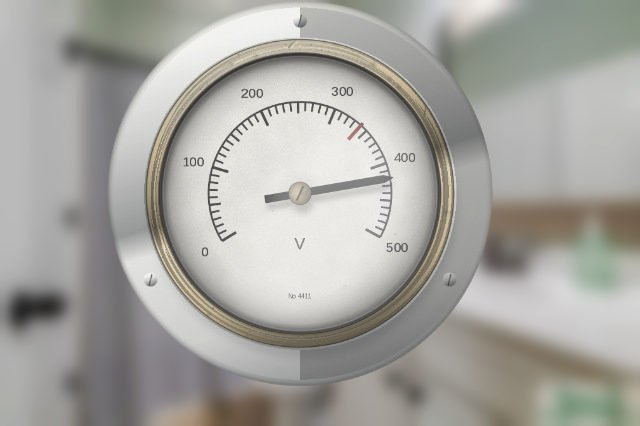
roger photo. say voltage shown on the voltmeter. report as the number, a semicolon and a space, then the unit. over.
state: 420; V
